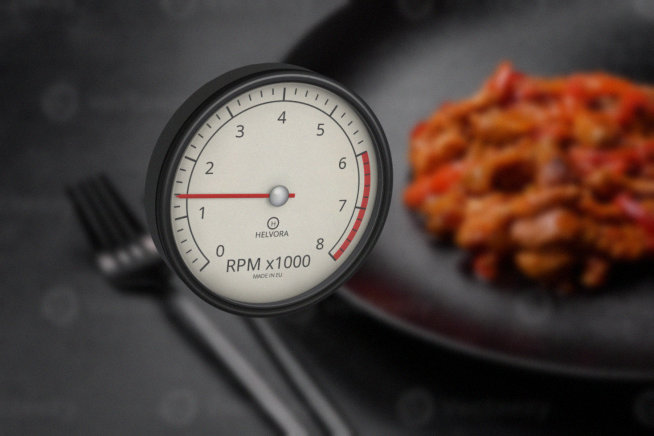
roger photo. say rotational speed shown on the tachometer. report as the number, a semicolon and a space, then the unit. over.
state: 1400; rpm
